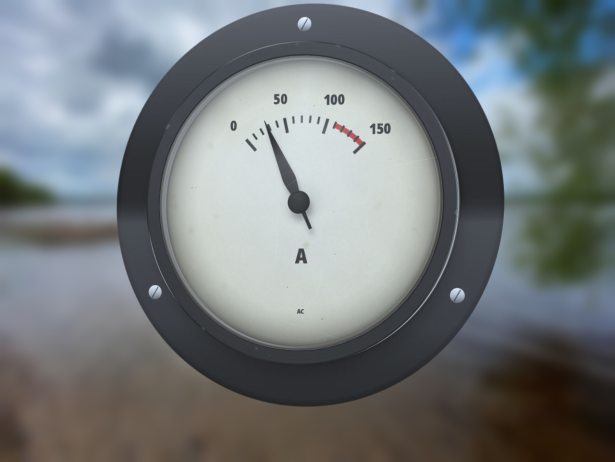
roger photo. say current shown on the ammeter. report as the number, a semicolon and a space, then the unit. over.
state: 30; A
